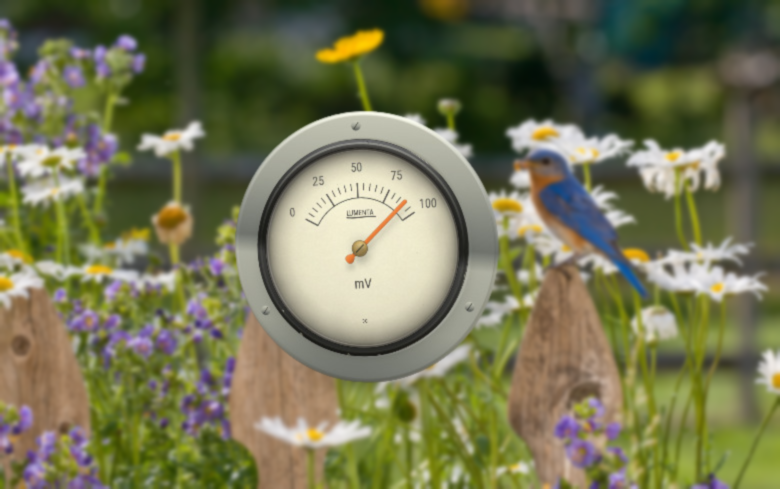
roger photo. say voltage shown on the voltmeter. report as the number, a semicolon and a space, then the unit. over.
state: 90; mV
